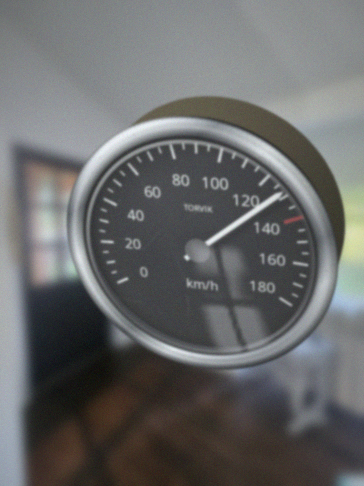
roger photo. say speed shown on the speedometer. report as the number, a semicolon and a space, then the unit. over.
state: 127.5; km/h
